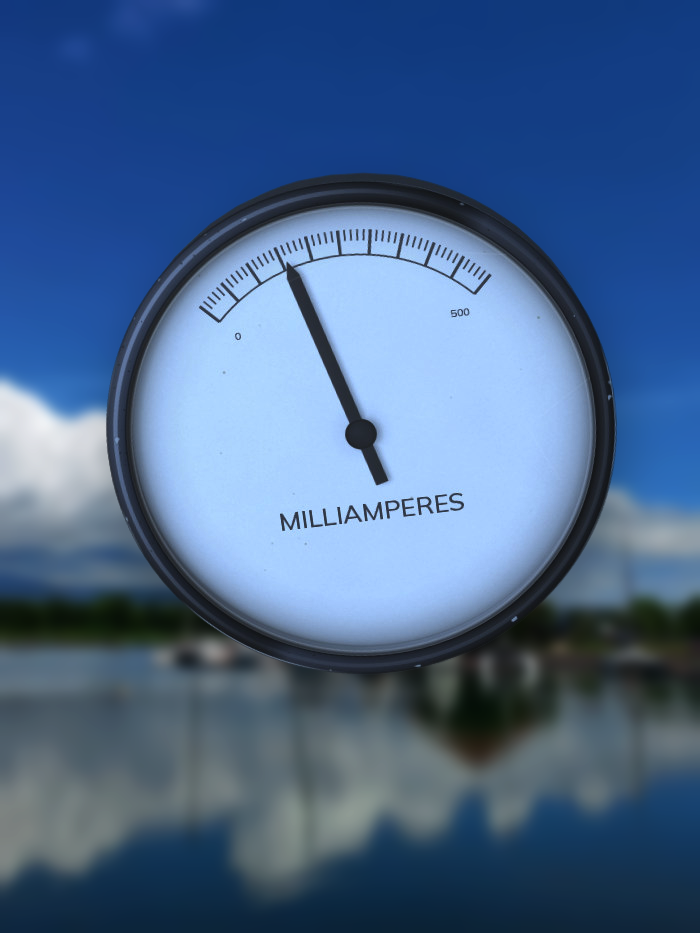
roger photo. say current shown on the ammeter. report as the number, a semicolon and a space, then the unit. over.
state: 160; mA
